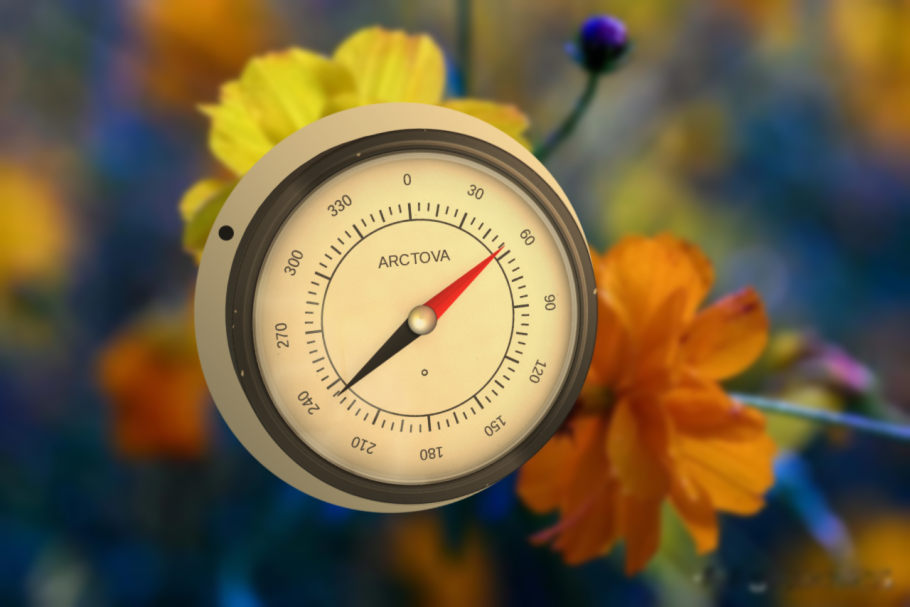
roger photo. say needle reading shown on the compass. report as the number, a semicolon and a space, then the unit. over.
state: 55; °
